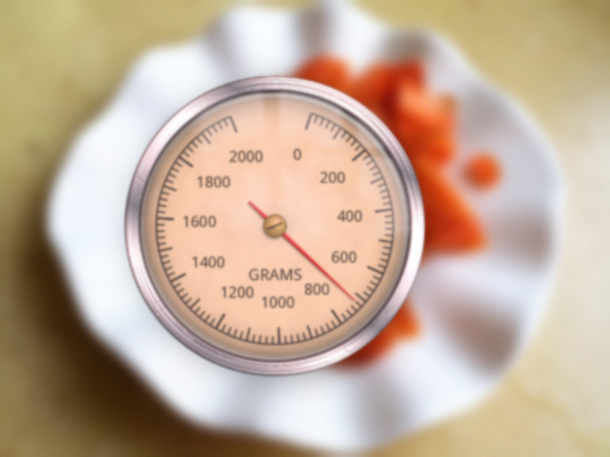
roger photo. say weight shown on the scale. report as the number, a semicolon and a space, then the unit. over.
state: 720; g
